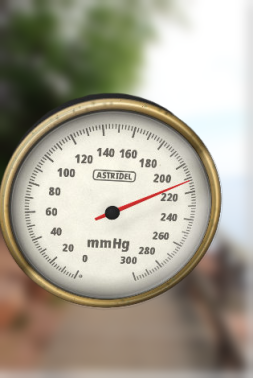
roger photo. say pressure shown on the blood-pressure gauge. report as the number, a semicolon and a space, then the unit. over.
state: 210; mmHg
